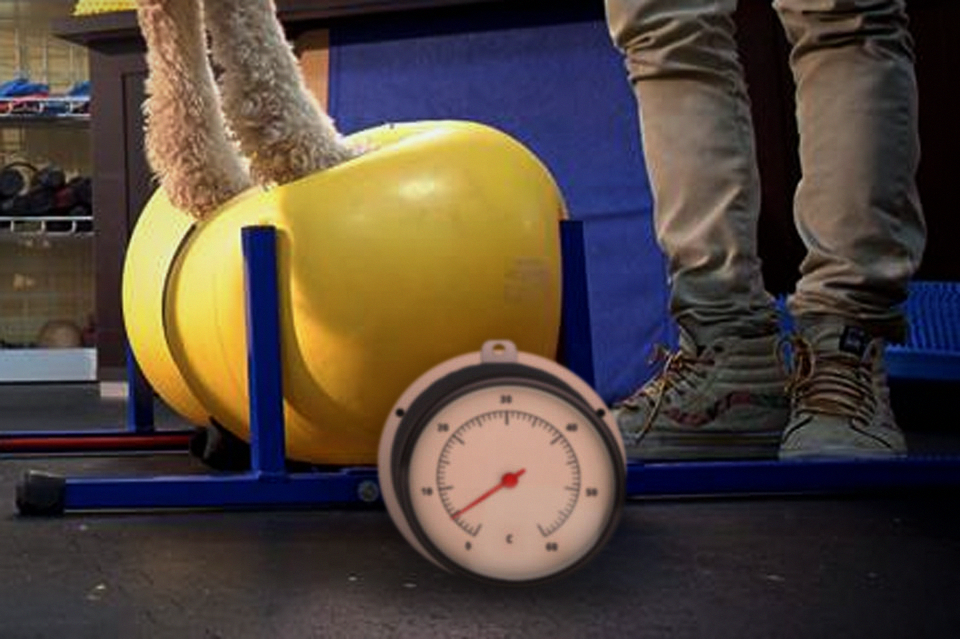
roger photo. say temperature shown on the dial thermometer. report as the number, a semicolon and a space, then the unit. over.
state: 5; °C
